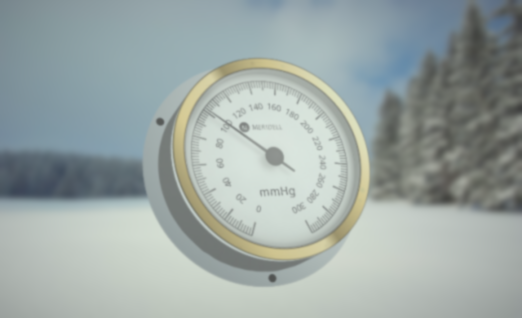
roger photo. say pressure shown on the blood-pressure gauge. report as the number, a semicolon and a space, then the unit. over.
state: 100; mmHg
